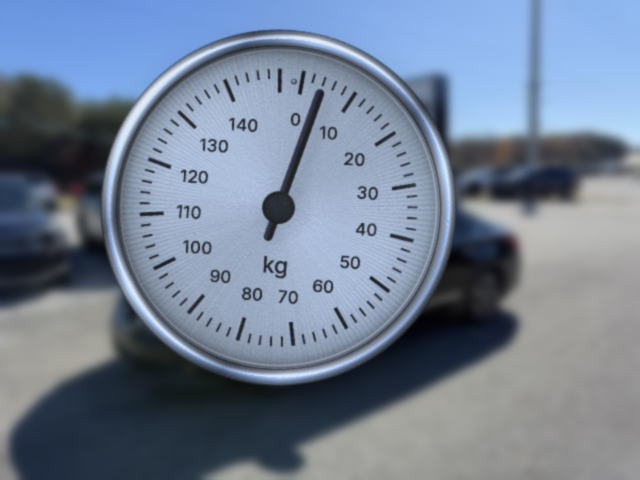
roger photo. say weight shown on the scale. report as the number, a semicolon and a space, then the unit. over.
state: 4; kg
